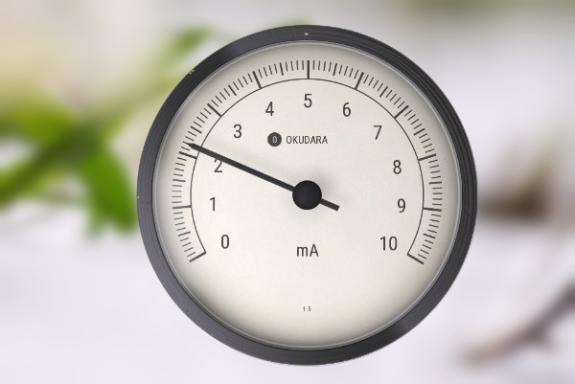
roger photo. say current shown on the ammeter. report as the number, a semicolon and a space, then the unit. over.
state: 2.2; mA
